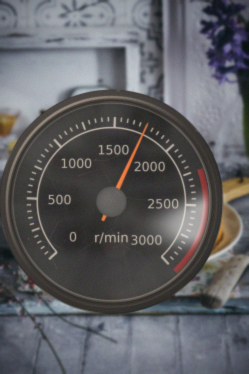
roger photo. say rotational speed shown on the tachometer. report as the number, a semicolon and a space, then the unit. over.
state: 1750; rpm
